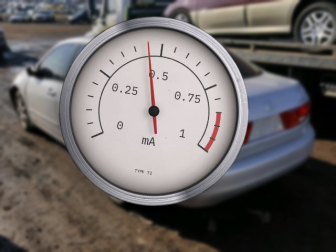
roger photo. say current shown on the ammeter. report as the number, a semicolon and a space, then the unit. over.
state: 0.45; mA
